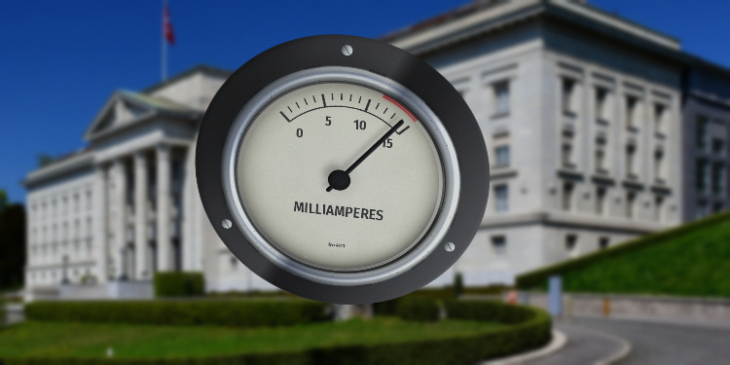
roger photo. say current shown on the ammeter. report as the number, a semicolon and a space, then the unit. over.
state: 14; mA
